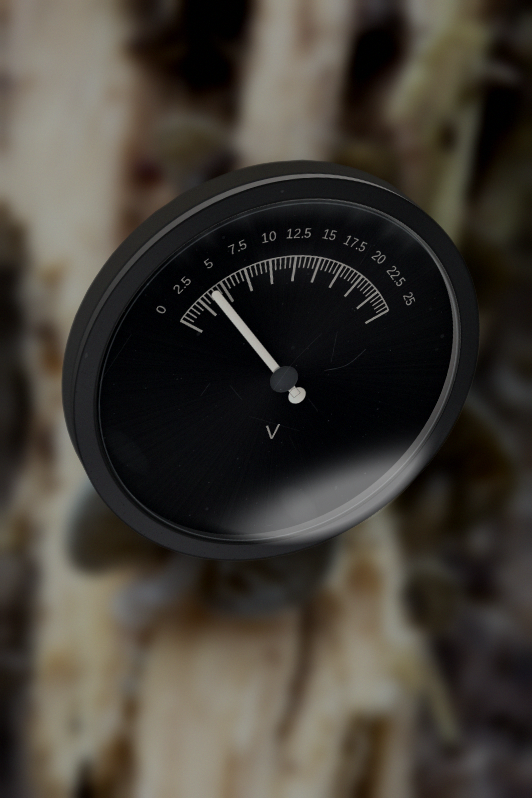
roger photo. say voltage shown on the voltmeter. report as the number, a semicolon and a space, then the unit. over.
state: 4; V
